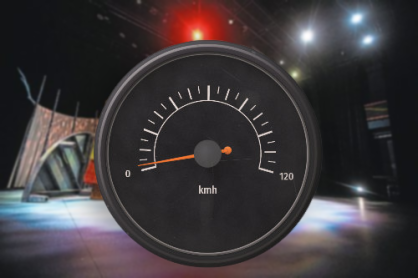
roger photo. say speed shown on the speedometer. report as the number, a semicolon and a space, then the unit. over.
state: 2.5; km/h
